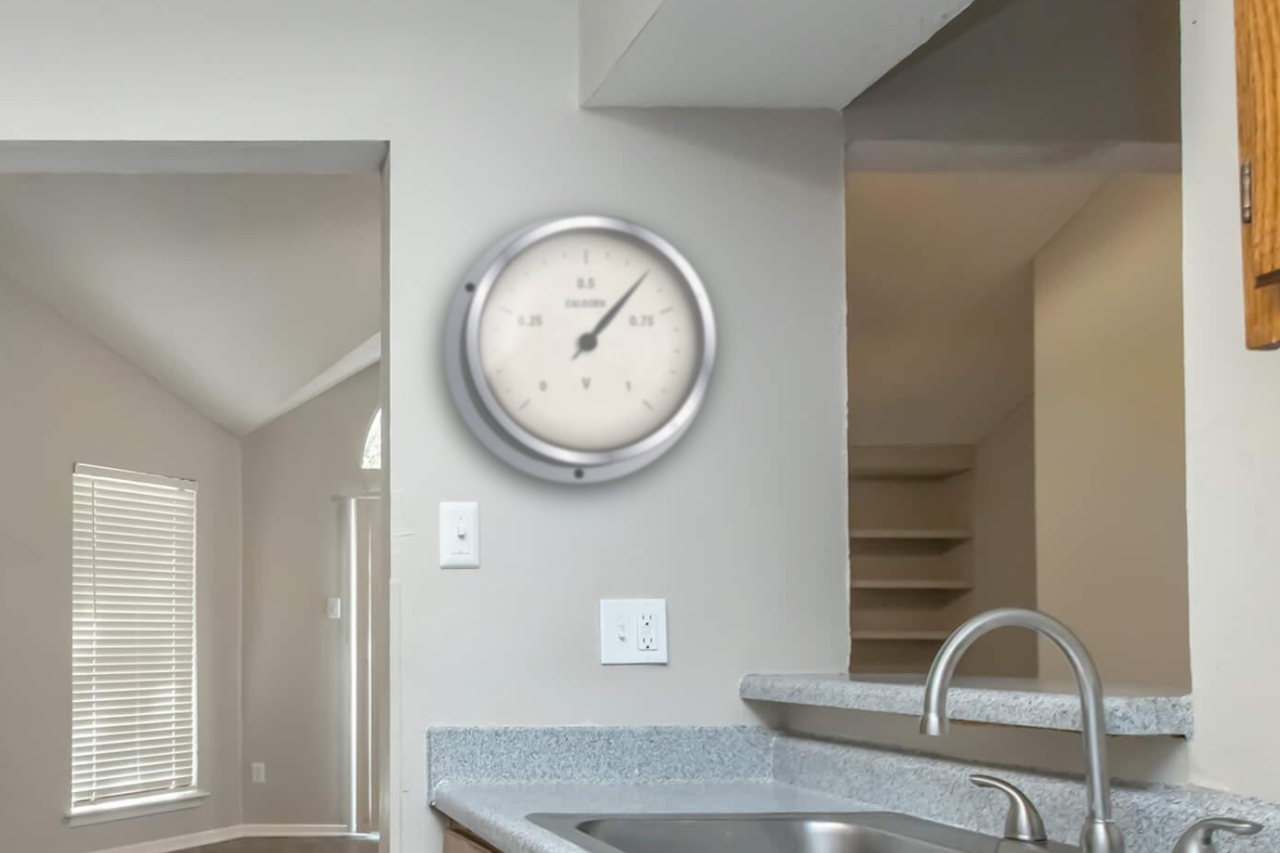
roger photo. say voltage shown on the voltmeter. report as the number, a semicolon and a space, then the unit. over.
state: 0.65; V
